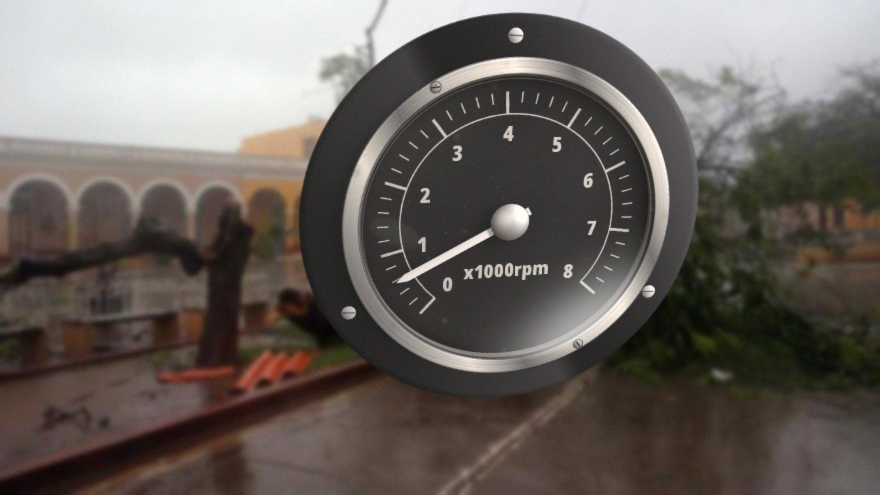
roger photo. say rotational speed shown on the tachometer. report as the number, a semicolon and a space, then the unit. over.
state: 600; rpm
